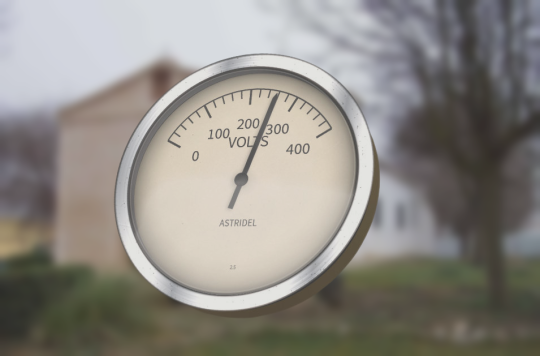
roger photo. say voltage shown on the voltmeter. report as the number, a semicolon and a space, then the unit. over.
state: 260; V
